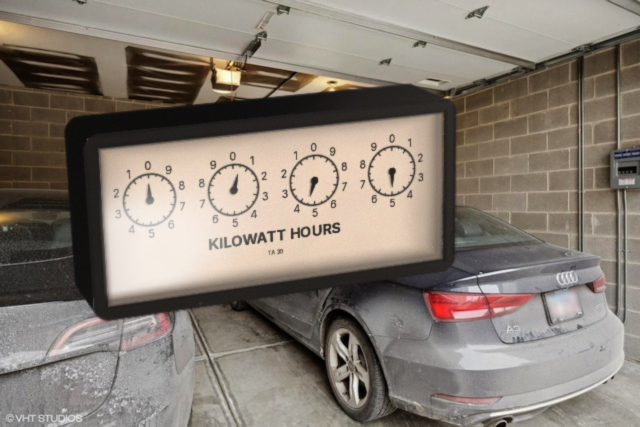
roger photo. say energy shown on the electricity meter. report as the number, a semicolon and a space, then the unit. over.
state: 45; kWh
